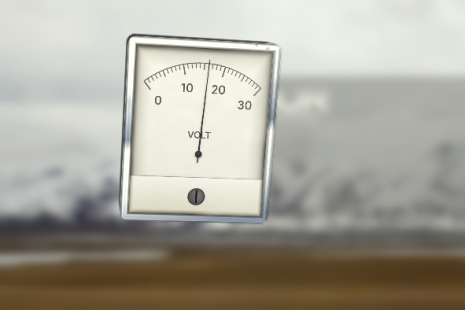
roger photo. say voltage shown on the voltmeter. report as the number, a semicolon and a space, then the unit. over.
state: 16; V
